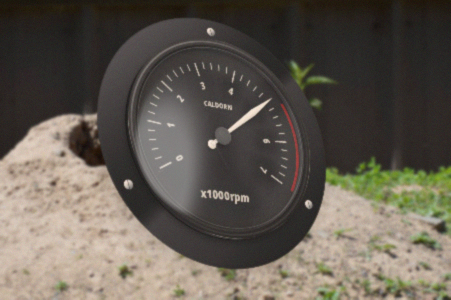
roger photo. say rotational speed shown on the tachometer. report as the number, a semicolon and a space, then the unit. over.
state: 5000; rpm
